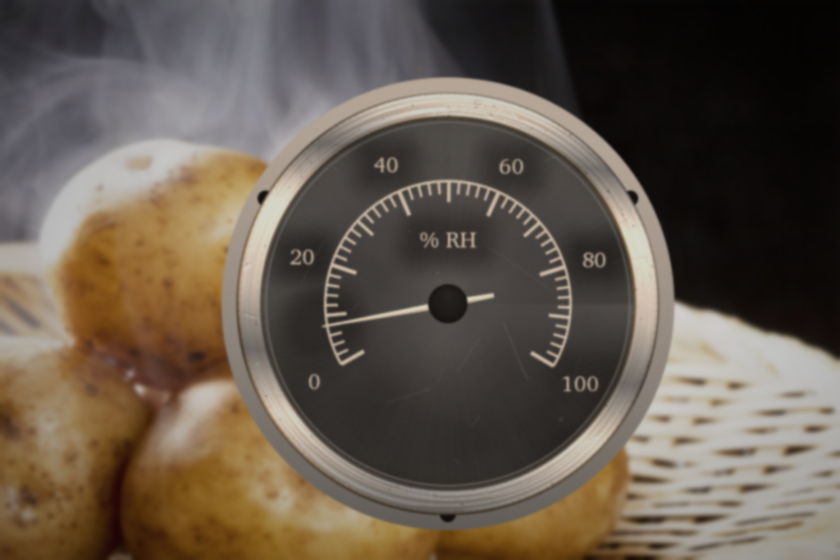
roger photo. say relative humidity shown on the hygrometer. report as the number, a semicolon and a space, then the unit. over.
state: 8; %
